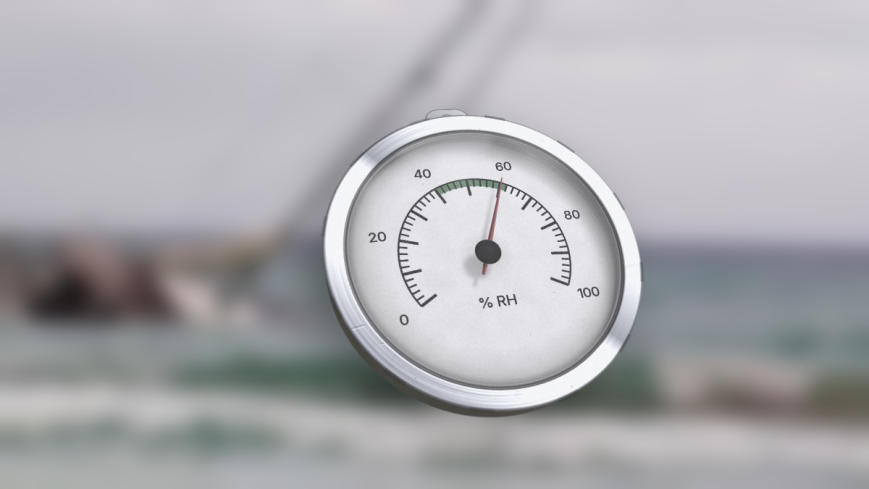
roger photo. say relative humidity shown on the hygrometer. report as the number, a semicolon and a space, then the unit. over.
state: 60; %
